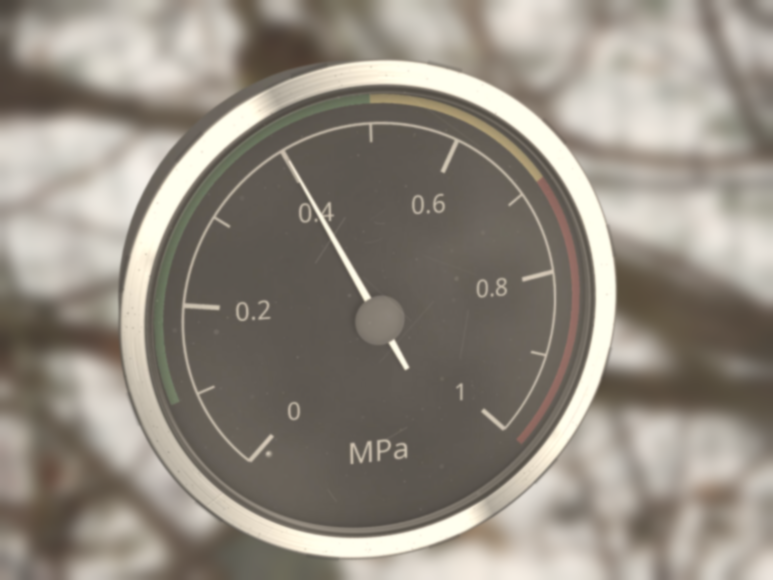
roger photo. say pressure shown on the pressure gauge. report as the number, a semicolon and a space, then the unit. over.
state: 0.4; MPa
